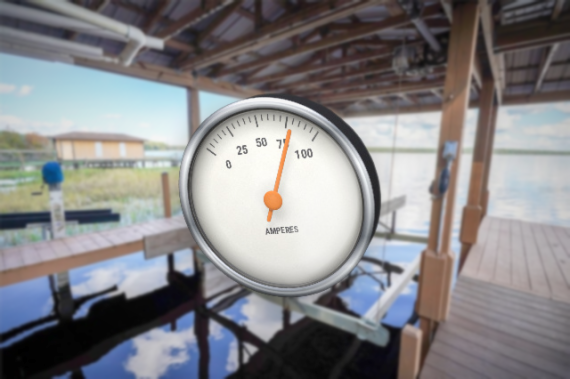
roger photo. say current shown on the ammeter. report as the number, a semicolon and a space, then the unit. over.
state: 80; A
